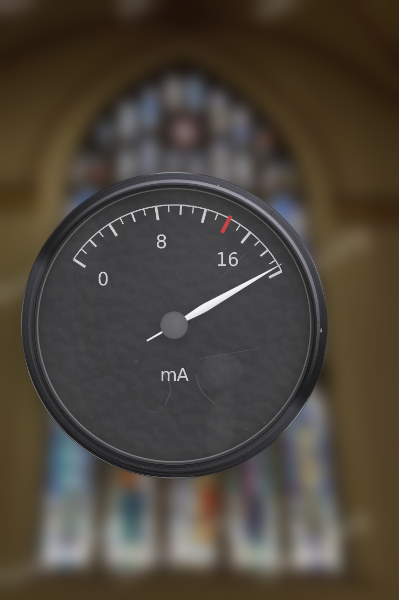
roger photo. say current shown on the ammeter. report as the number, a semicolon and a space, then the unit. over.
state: 19.5; mA
